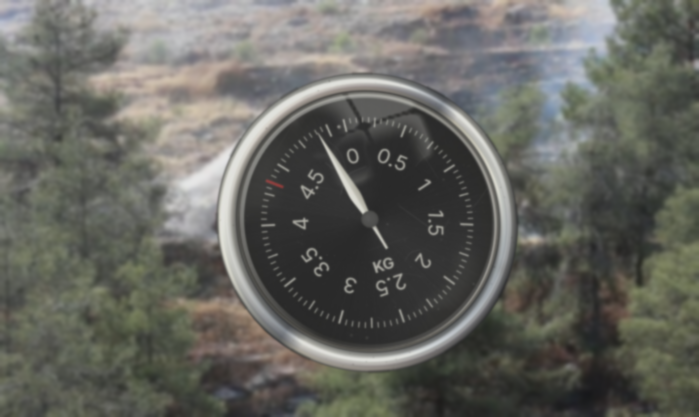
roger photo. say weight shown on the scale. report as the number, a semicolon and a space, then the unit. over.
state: 4.9; kg
